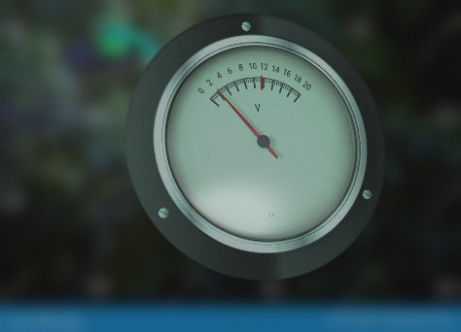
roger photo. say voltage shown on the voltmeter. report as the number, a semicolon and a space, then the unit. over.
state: 2; V
